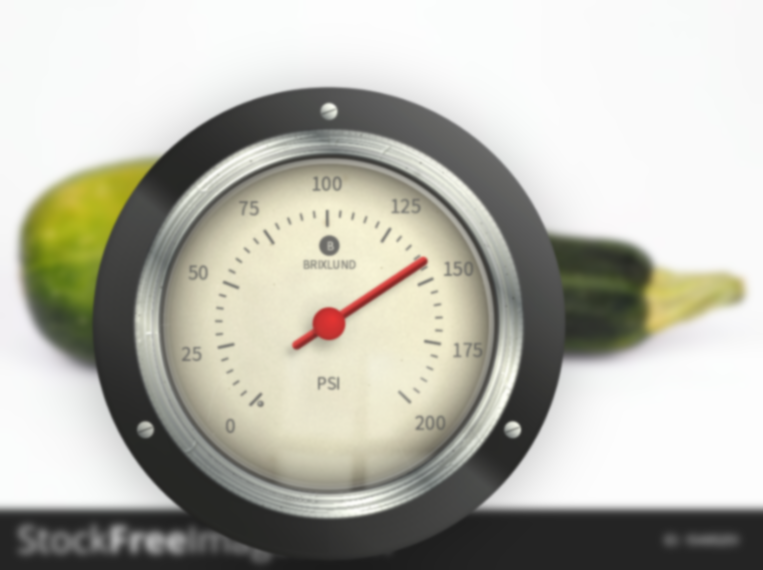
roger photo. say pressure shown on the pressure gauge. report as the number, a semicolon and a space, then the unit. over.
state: 142.5; psi
